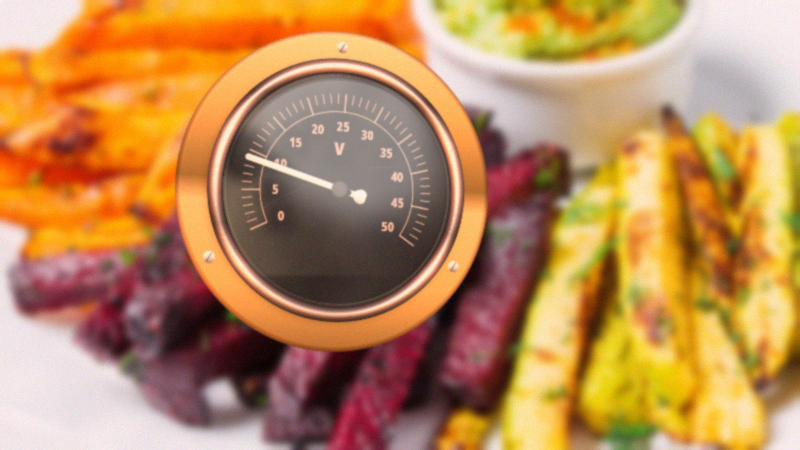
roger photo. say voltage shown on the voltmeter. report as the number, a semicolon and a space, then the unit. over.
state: 9; V
